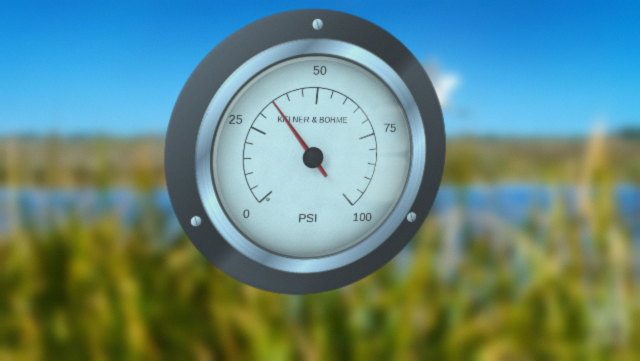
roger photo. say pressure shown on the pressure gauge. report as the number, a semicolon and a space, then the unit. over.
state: 35; psi
